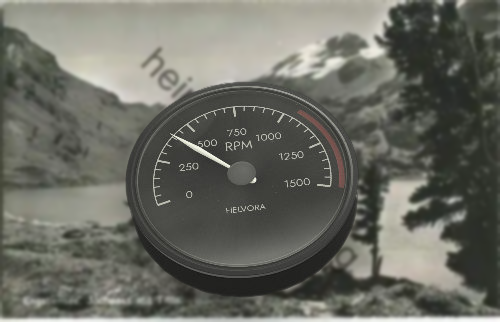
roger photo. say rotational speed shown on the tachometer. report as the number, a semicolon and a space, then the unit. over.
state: 400; rpm
